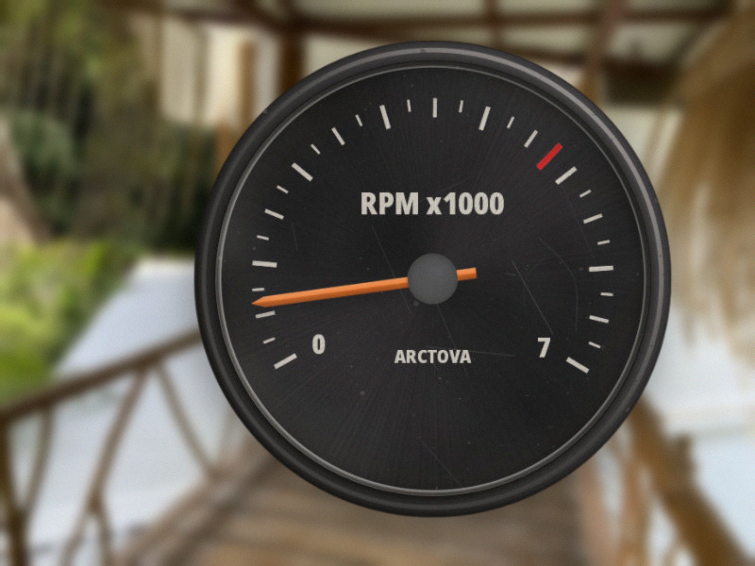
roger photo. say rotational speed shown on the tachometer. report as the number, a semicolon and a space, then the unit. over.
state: 625; rpm
